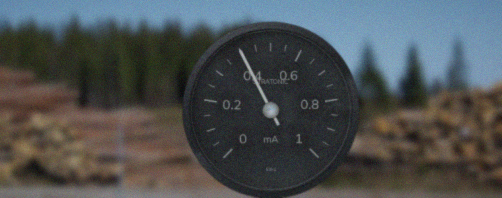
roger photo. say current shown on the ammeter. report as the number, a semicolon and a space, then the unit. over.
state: 0.4; mA
